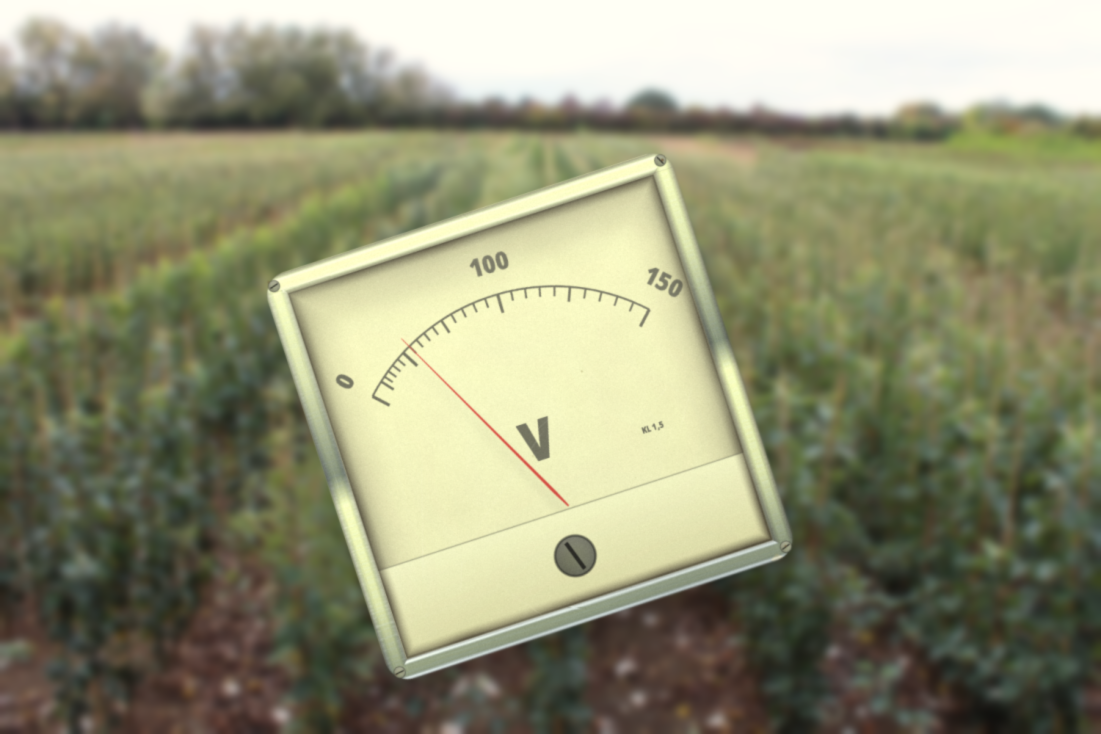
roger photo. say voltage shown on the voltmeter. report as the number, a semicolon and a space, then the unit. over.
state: 55; V
